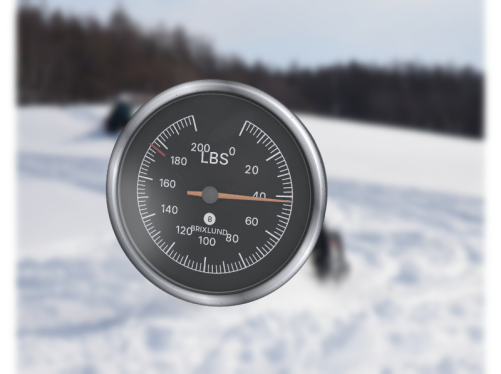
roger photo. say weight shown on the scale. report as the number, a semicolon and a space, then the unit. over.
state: 42; lb
